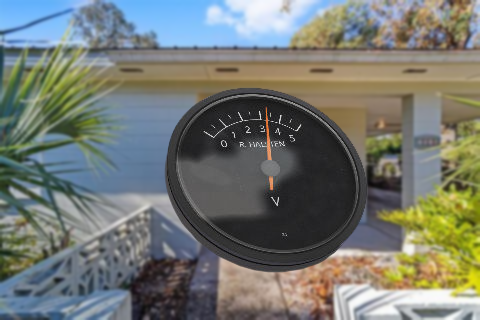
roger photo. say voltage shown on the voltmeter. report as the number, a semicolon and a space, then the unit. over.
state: 3.25; V
